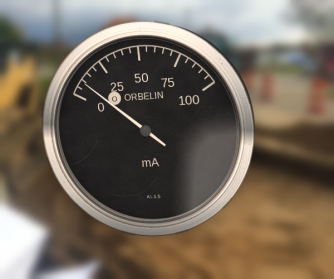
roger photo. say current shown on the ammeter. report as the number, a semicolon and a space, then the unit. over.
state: 10; mA
